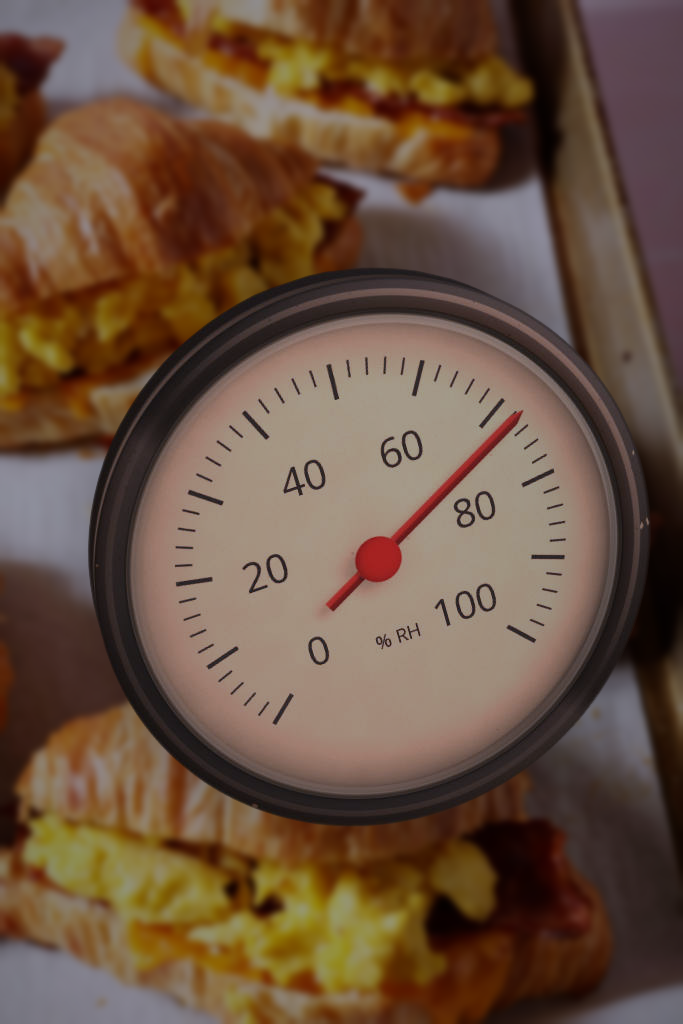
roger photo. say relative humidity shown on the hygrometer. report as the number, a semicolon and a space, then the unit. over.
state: 72; %
